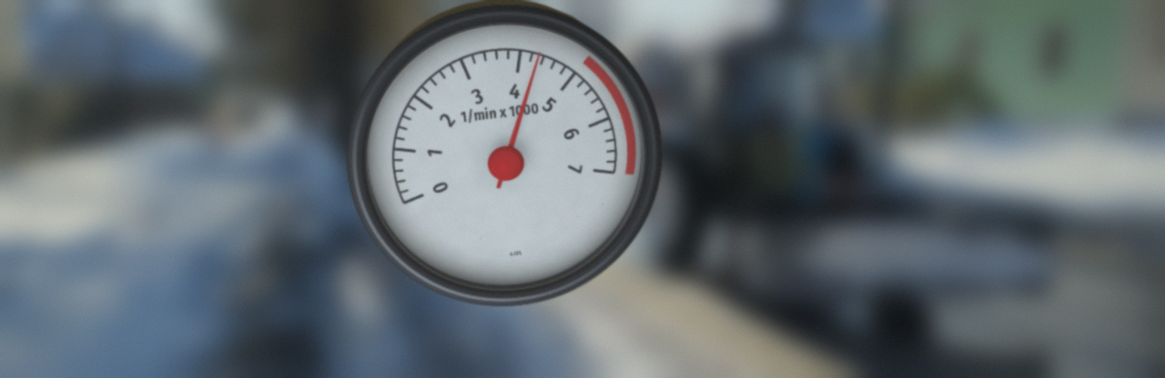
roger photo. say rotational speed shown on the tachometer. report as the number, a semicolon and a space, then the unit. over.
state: 4300; rpm
